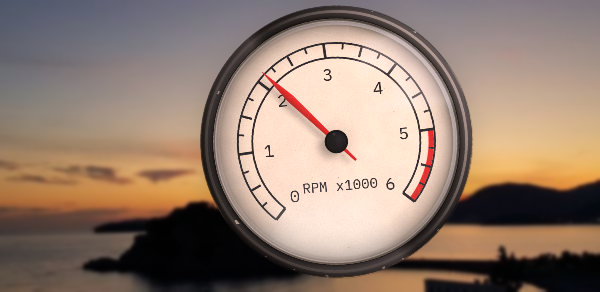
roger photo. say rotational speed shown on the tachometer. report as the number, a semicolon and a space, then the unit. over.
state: 2125; rpm
